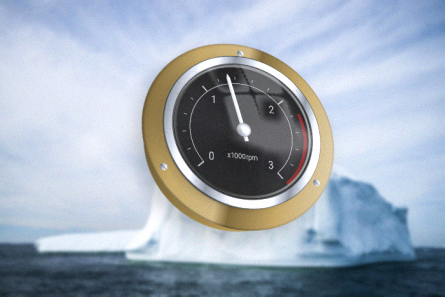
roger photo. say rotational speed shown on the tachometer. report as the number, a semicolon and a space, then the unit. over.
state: 1300; rpm
